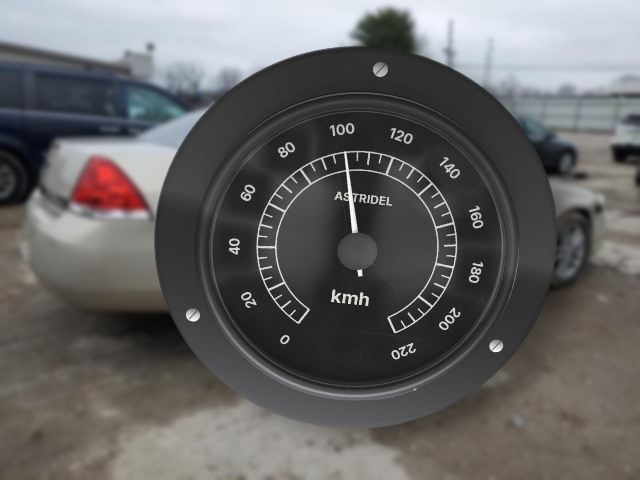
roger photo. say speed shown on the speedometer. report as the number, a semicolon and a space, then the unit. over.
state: 100; km/h
